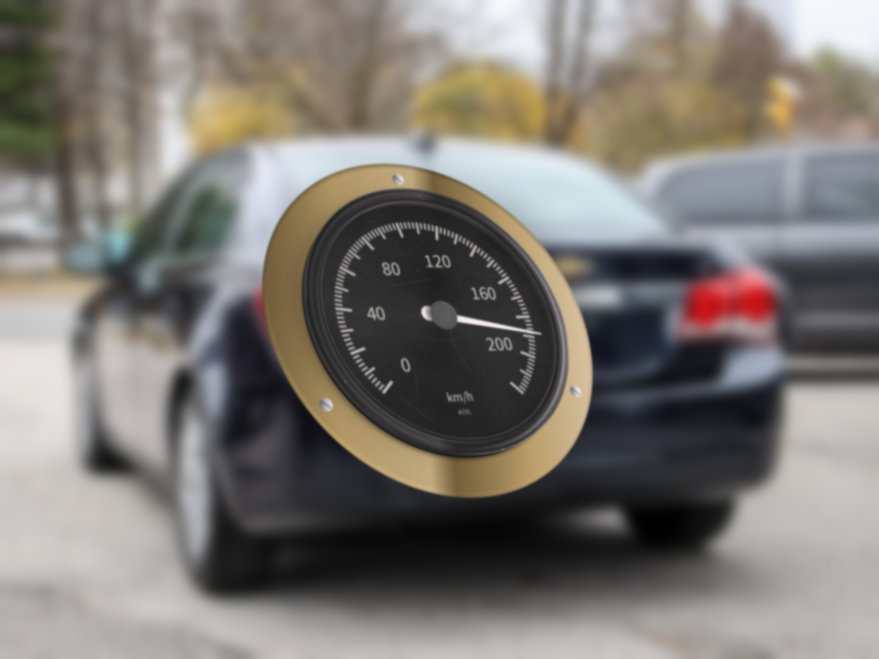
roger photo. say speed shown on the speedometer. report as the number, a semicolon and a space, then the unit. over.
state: 190; km/h
